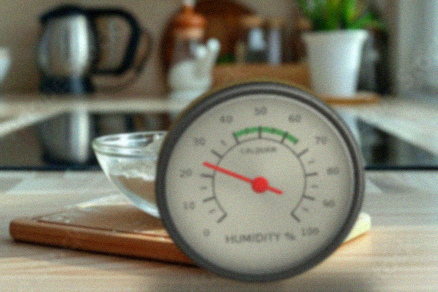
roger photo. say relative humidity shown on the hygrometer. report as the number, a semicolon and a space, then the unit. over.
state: 25; %
